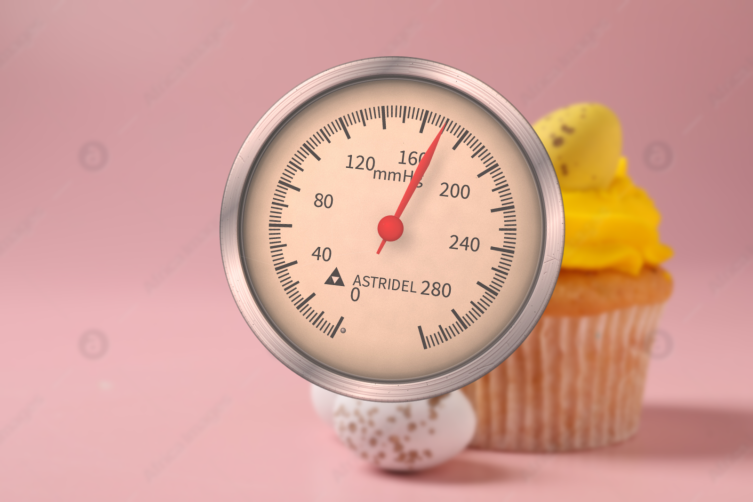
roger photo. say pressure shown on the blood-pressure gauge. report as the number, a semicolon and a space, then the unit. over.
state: 170; mmHg
